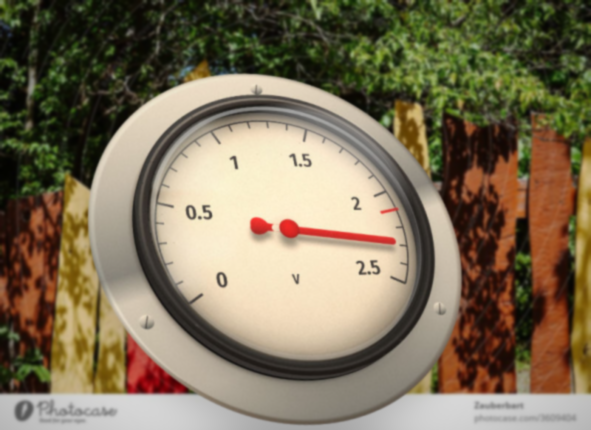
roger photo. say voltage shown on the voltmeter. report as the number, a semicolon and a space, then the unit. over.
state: 2.3; V
